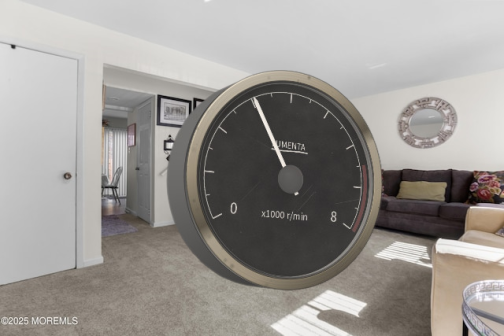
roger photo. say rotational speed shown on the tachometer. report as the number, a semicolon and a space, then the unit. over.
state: 3000; rpm
